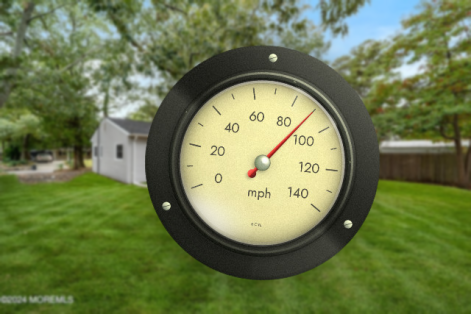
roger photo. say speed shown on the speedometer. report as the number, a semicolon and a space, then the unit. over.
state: 90; mph
